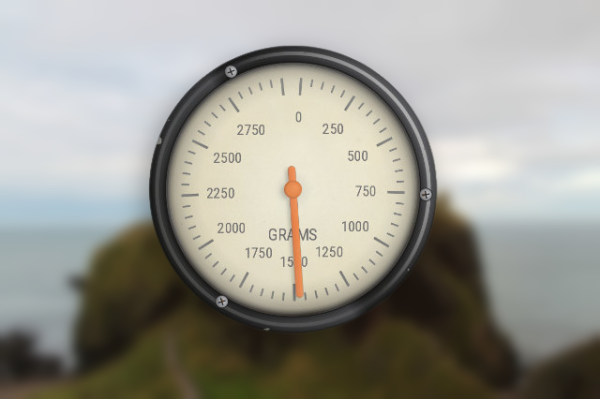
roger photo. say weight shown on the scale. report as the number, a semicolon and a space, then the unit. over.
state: 1475; g
